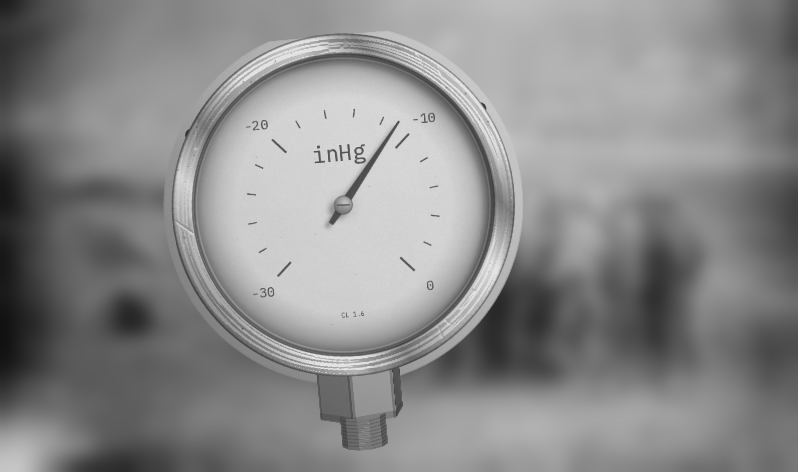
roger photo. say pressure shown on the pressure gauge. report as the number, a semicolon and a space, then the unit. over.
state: -11; inHg
